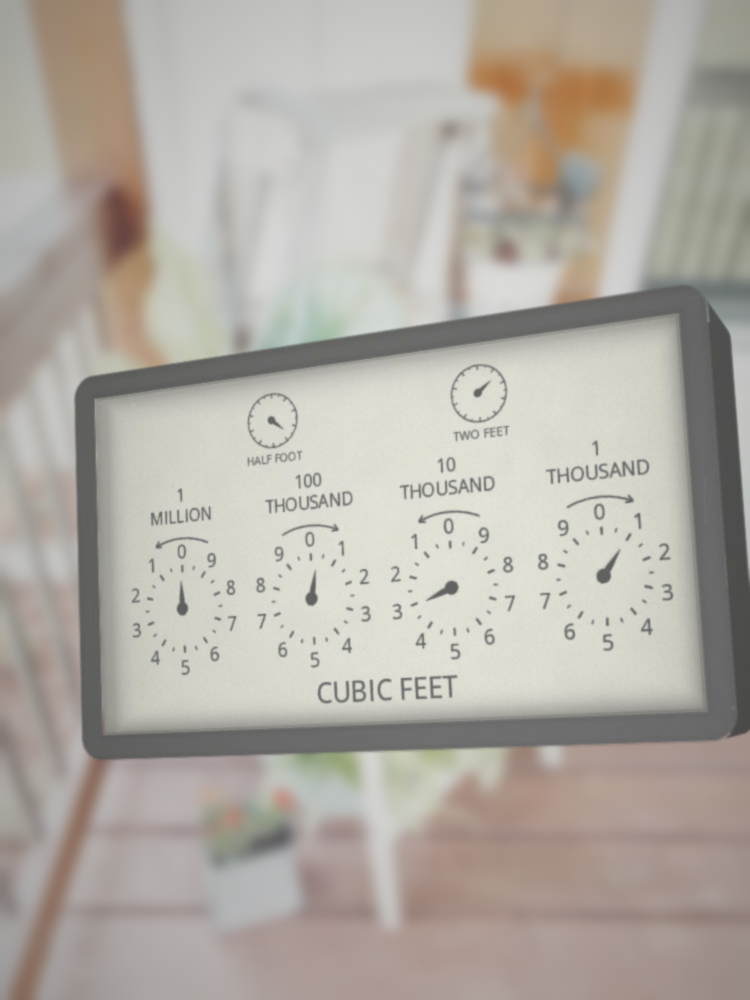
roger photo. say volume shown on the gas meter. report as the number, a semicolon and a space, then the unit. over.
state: 3100; ft³
